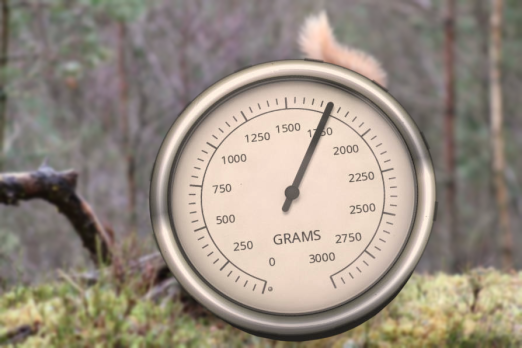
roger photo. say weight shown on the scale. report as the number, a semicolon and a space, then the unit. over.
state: 1750; g
